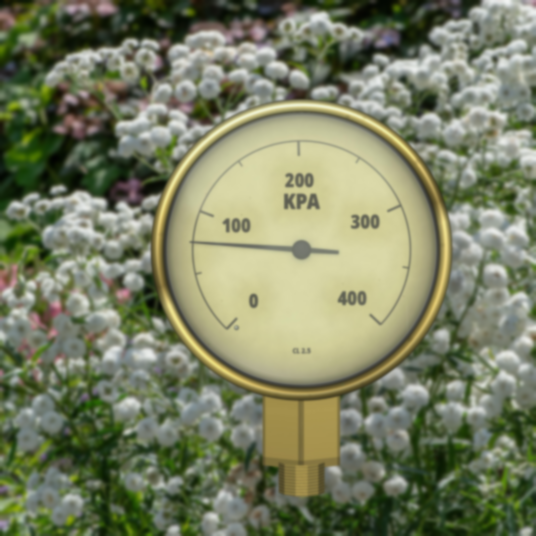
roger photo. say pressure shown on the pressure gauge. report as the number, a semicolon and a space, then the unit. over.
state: 75; kPa
